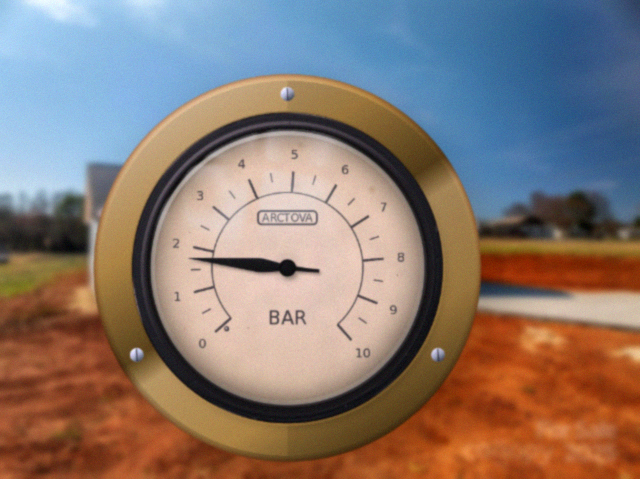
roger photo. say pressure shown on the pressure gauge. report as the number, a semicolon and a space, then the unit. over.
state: 1.75; bar
